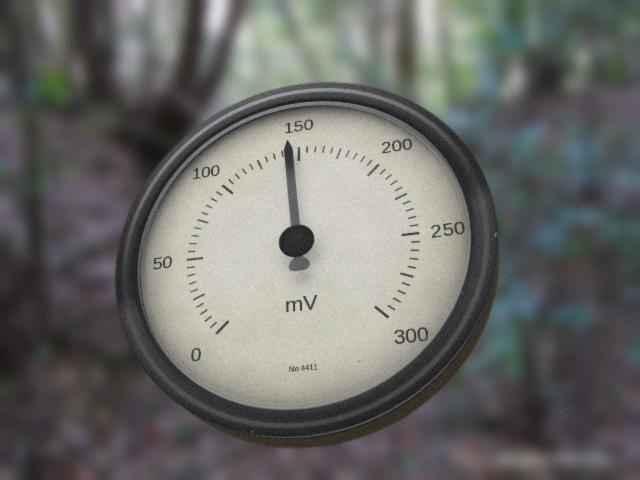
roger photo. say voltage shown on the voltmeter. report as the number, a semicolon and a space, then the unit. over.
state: 145; mV
